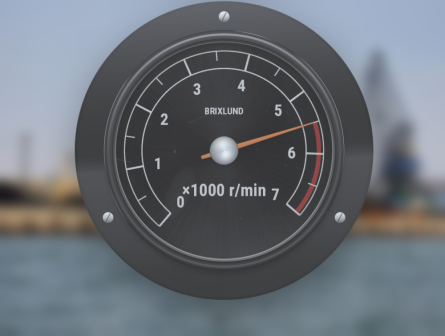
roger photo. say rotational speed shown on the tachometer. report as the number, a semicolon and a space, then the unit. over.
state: 5500; rpm
